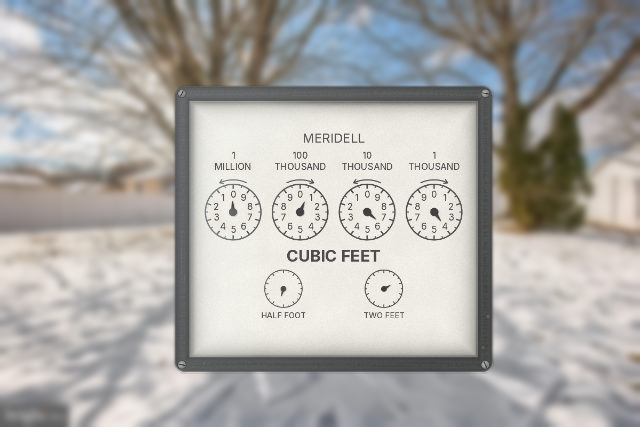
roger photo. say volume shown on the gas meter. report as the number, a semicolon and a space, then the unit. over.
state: 6400; ft³
